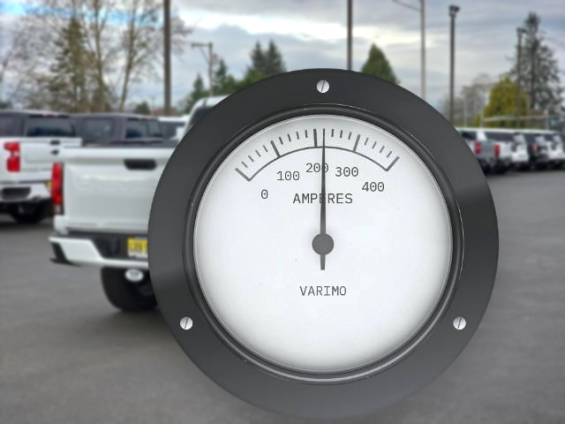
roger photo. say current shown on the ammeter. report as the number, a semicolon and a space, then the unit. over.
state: 220; A
